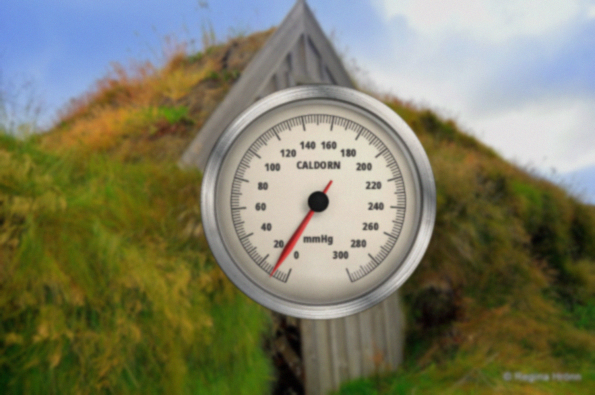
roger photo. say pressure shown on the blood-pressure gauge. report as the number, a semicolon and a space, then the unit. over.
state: 10; mmHg
